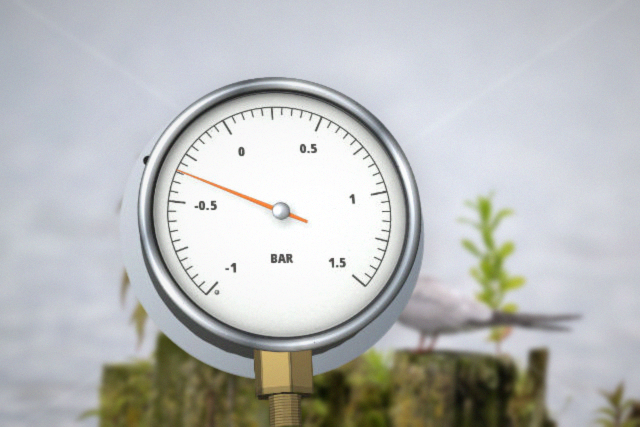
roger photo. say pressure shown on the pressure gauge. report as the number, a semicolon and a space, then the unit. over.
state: -0.35; bar
